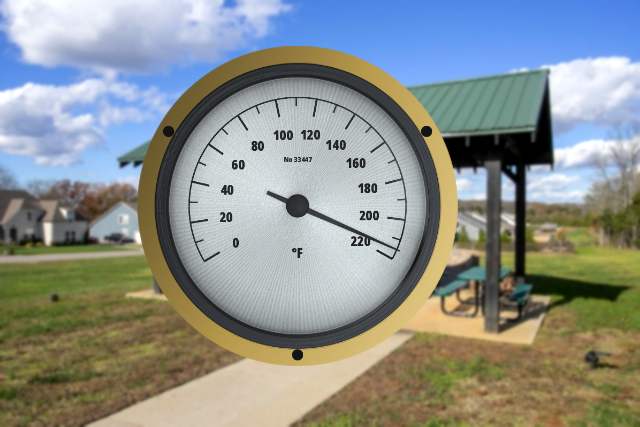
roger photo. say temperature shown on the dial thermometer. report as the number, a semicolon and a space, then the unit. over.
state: 215; °F
